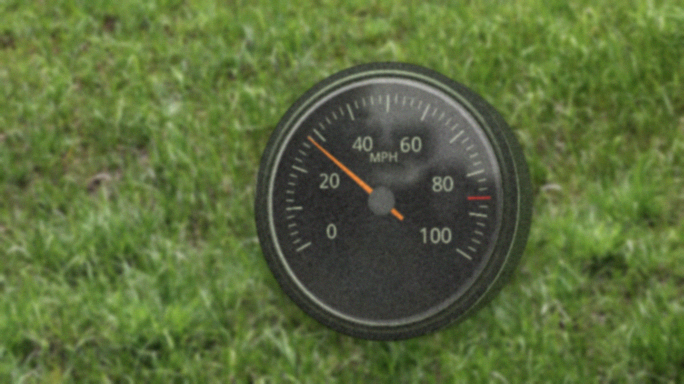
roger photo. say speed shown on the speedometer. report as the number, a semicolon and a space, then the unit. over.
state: 28; mph
